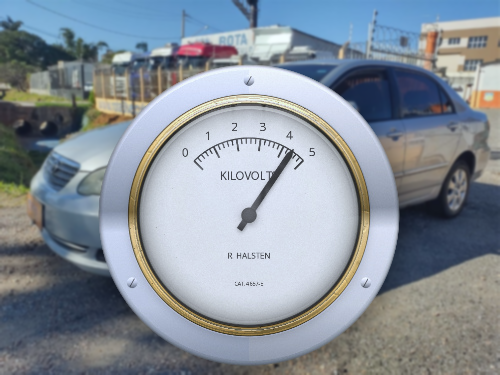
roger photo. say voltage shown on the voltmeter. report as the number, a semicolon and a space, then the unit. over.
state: 4.4; kV
